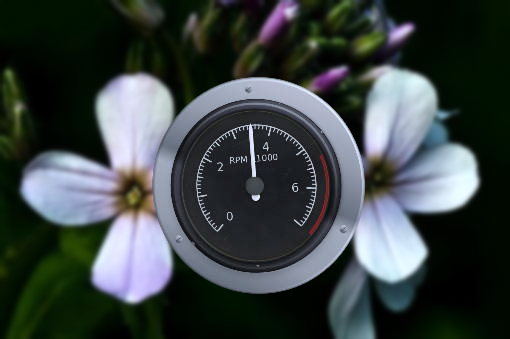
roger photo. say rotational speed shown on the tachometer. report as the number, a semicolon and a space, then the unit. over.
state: 3500; rpm
